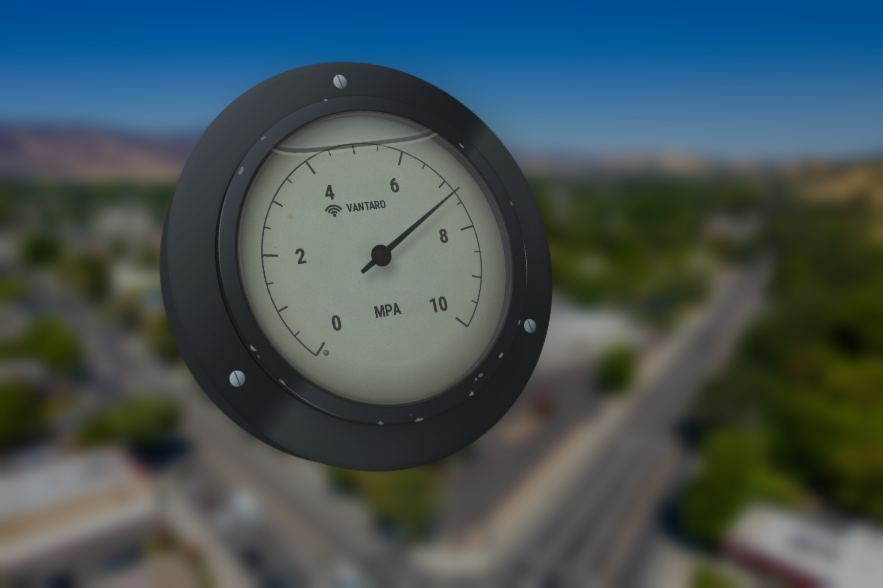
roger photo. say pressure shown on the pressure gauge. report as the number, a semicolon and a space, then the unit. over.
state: 7.25; MPa
